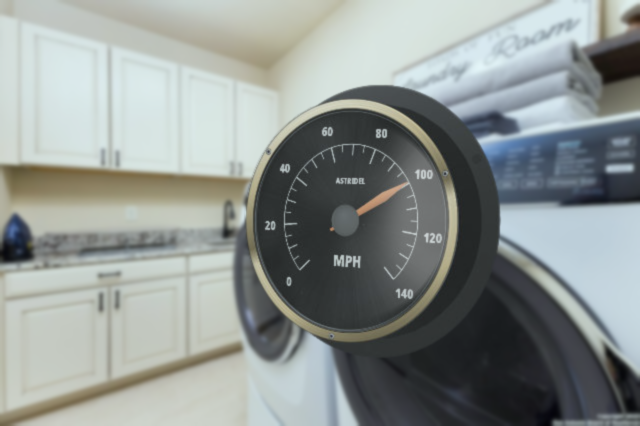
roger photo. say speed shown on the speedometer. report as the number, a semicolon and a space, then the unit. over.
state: 100; mph
